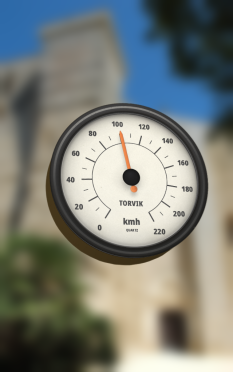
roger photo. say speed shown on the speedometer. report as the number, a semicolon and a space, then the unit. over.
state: 100; km/h
